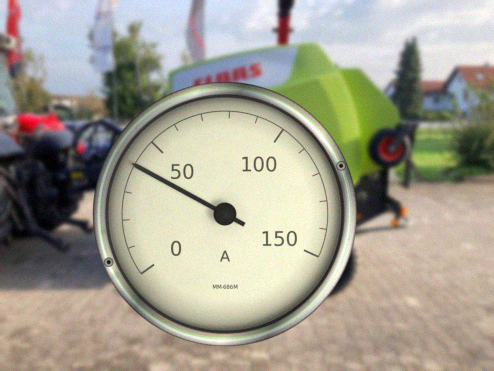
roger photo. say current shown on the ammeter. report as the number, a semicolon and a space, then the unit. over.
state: 40; A
